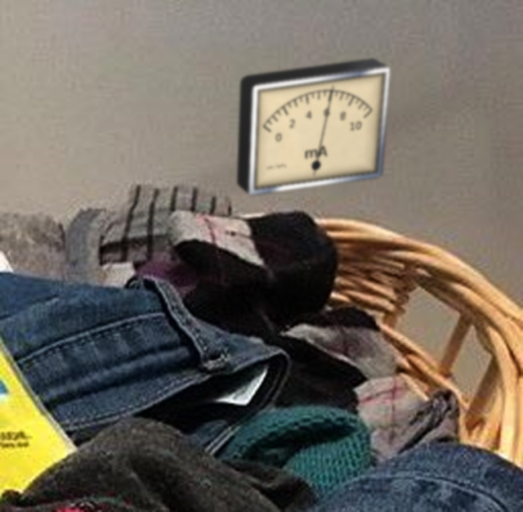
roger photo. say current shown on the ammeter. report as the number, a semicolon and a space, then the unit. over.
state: 6; mA
